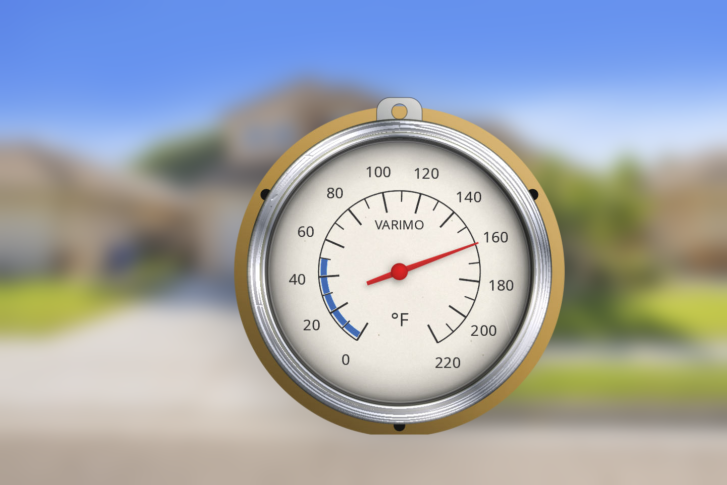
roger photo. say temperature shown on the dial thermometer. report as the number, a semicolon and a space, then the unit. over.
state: 160; °F
